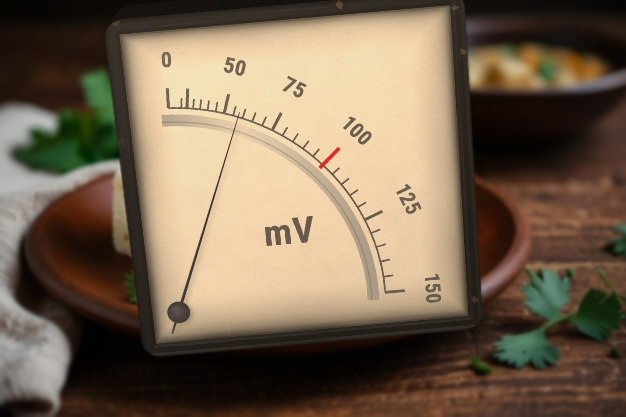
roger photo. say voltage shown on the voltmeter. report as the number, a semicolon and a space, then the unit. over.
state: 57.5; mV
